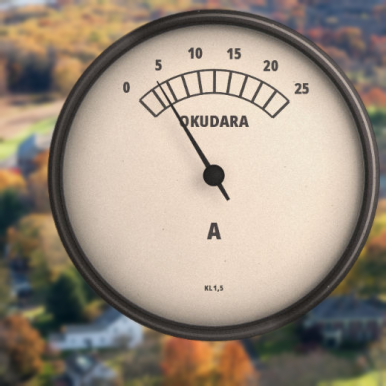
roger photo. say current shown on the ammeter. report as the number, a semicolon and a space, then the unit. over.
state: 3.75; A
